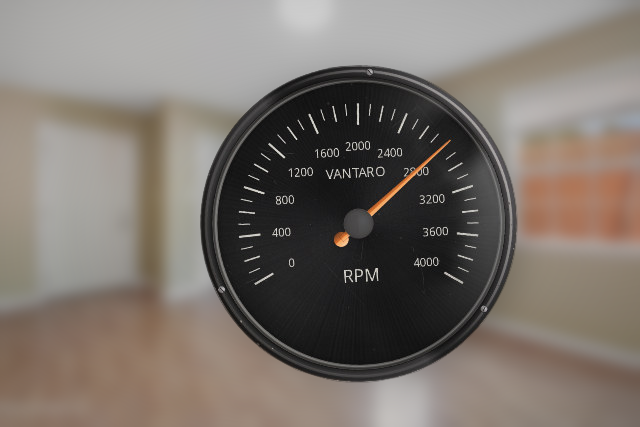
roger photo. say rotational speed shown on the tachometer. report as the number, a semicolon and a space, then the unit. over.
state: 2800; rpm
